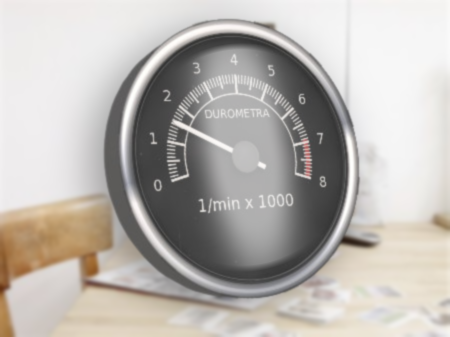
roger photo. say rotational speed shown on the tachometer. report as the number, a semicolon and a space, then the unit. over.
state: 1500; rpm
